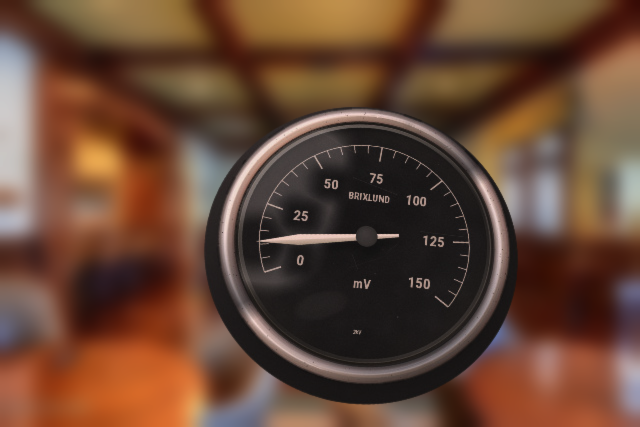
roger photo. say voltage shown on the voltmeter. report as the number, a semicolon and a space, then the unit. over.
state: 10; mV
